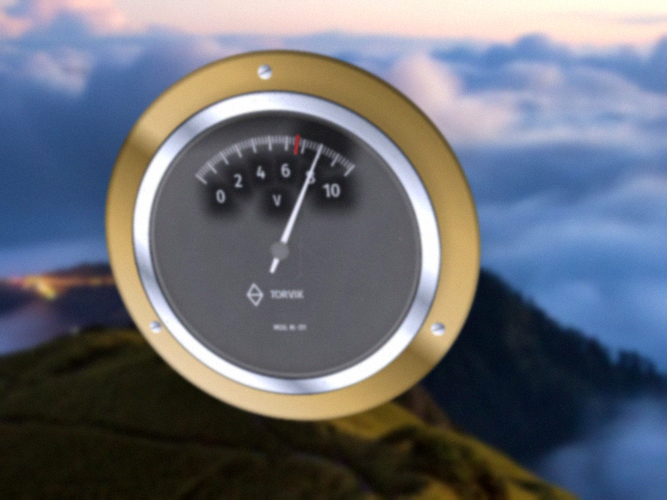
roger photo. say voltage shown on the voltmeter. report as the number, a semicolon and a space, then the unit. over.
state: 8; V
